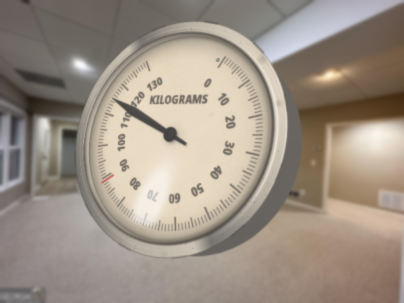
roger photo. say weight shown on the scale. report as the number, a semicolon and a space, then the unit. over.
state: 115; kg
